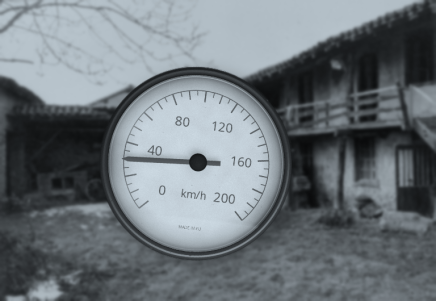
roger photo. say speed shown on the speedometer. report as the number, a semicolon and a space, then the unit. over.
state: 30; km/h
